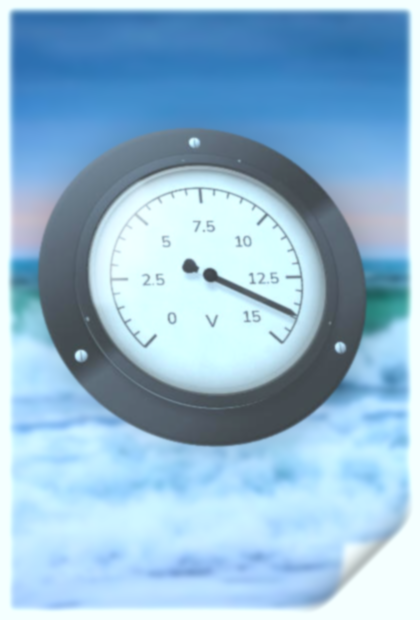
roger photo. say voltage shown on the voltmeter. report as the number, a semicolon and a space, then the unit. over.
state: 14; V
